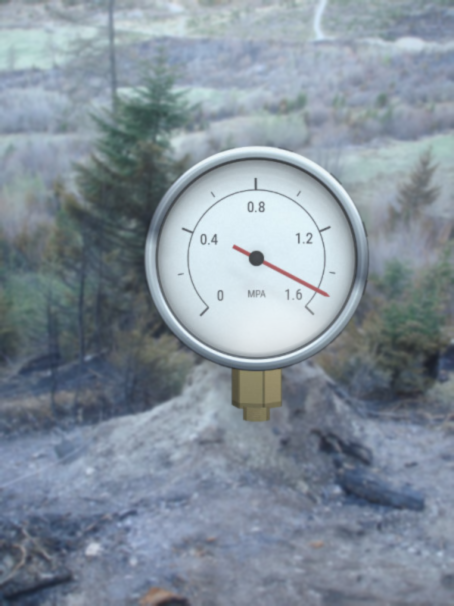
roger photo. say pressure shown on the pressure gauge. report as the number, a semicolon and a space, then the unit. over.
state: 1.5; MPa
